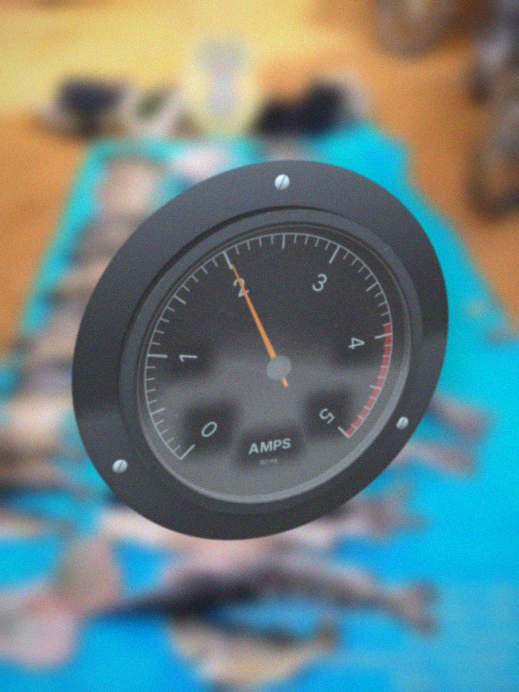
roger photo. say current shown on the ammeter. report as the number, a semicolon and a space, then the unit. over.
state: 2; A
